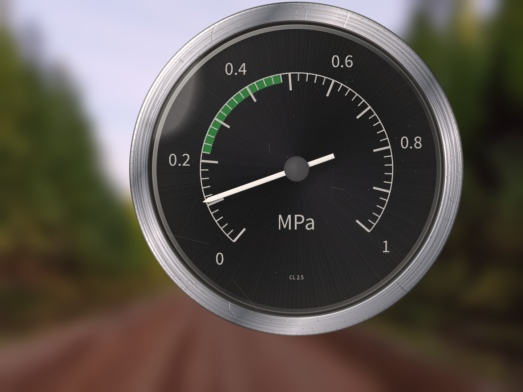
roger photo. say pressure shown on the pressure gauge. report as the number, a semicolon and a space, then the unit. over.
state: 0.11; MPa
